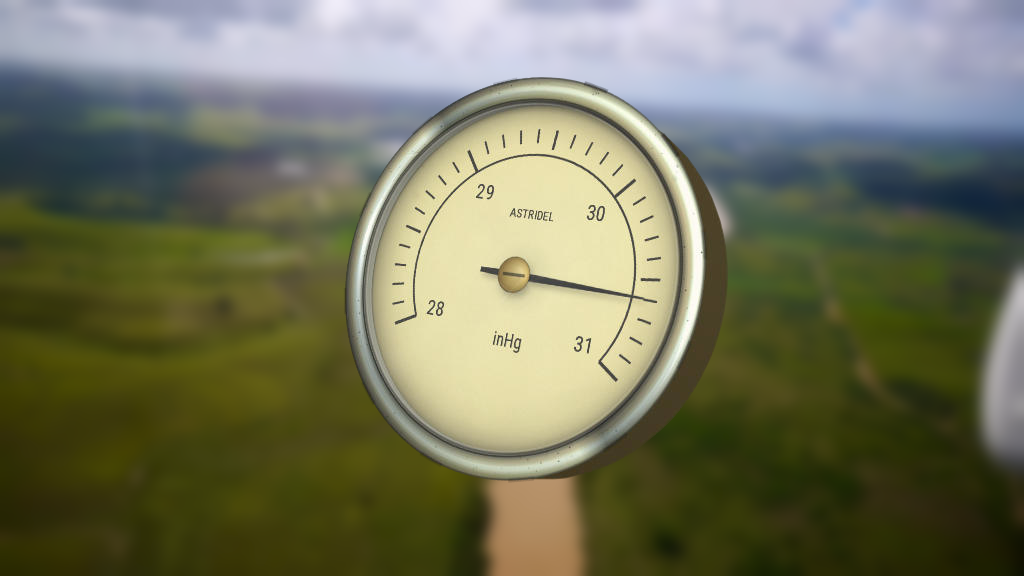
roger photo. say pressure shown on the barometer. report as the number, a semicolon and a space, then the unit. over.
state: 30.6; inHg
